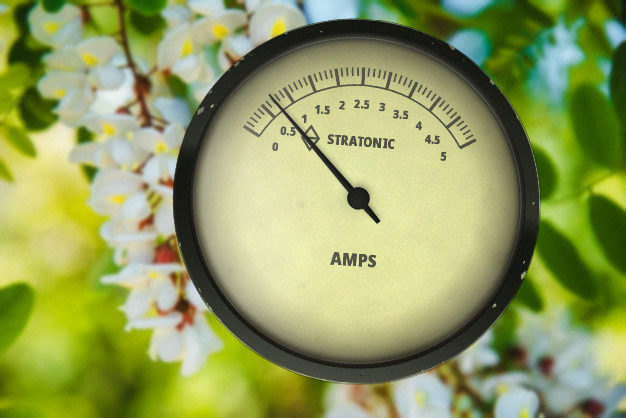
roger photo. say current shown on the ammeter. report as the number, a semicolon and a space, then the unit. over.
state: 0.7; A
